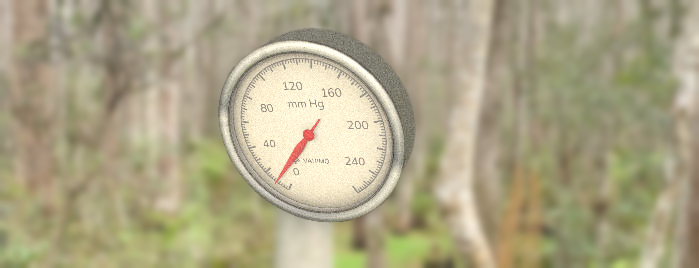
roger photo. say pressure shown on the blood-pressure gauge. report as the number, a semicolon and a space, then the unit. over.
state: 10; mmHg
